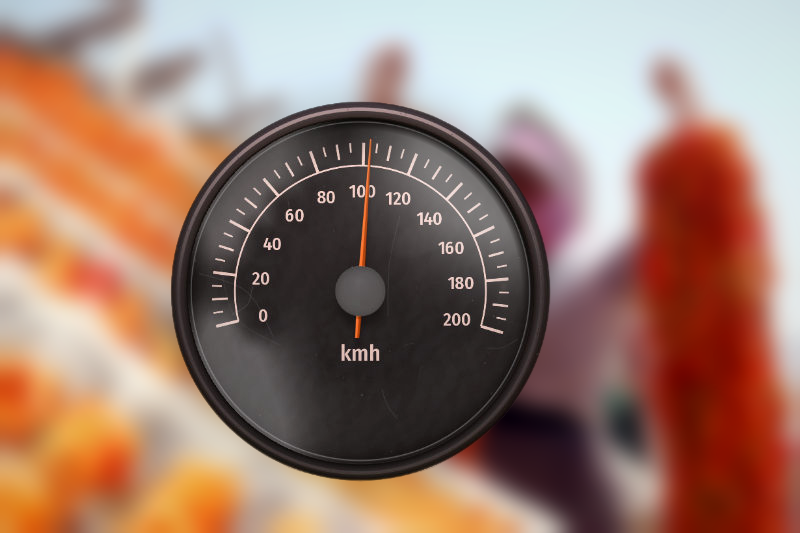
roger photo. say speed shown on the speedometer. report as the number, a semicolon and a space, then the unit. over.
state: 102.5; km/h
